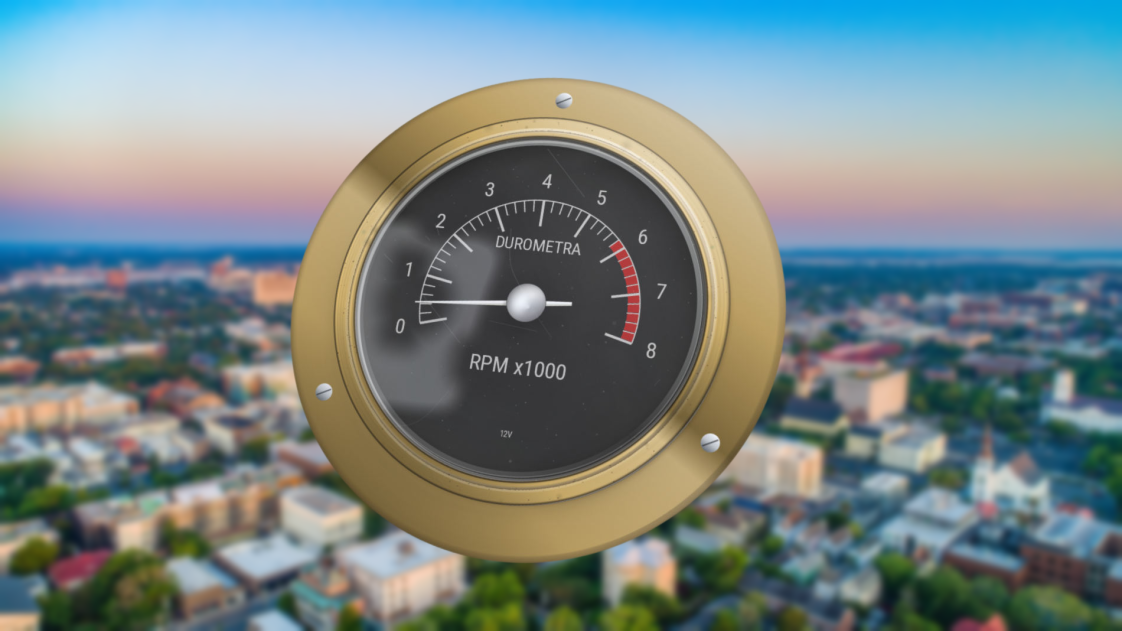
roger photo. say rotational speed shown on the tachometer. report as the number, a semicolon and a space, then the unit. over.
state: 400; rpm
